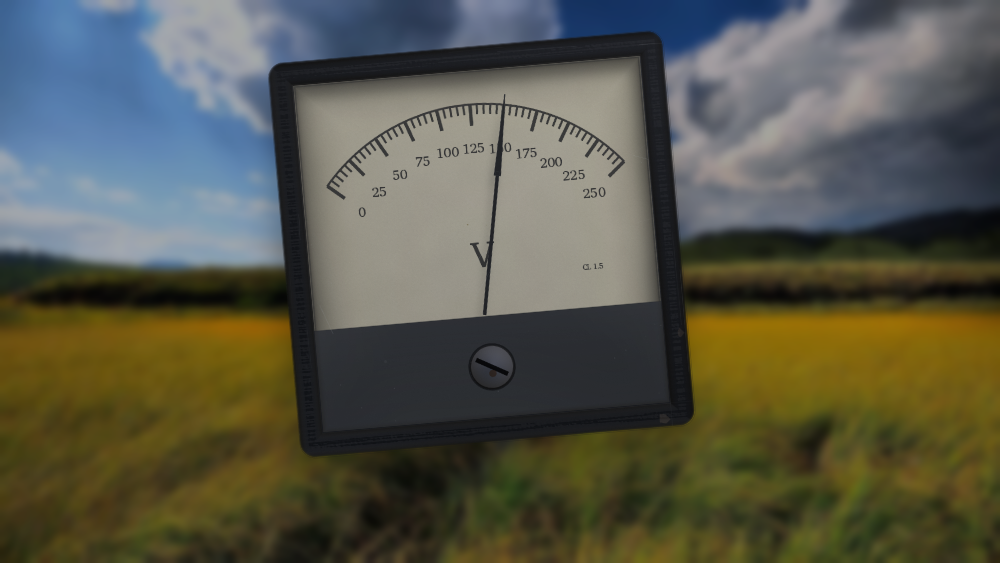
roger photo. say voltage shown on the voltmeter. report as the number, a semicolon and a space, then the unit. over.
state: 150; V
